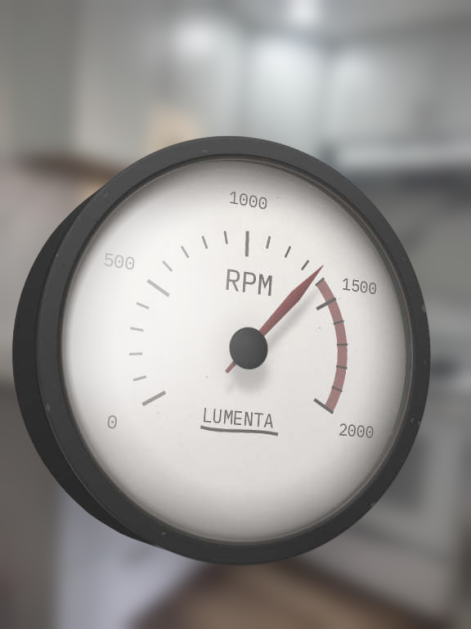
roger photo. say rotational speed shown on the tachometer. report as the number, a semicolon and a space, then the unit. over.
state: 1350; rpm
